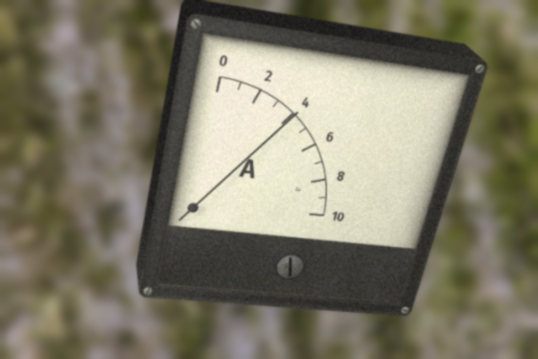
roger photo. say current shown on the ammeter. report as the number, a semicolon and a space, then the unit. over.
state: 4; A
